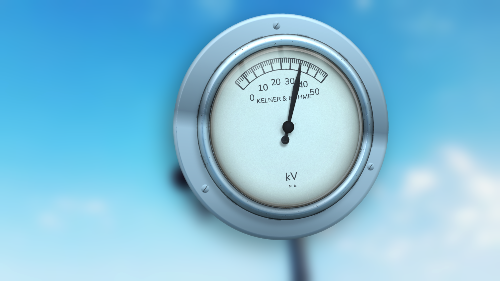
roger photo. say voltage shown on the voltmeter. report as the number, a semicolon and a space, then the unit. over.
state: 35; kV
